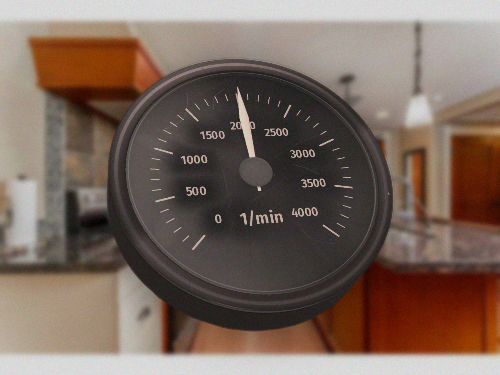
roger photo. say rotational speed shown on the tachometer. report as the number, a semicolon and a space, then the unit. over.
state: 2000; rpm
